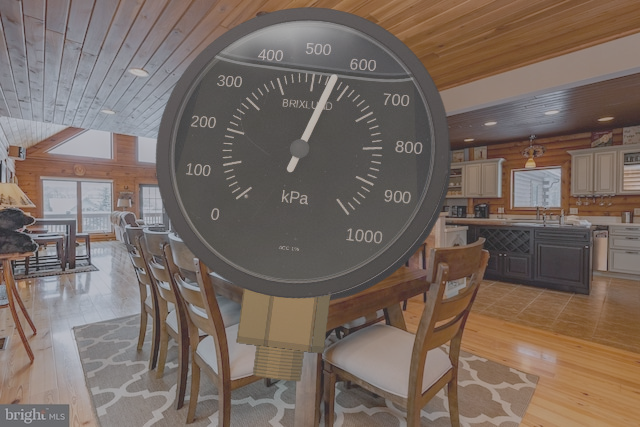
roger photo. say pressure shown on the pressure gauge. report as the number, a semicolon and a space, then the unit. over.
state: 560; kPa
